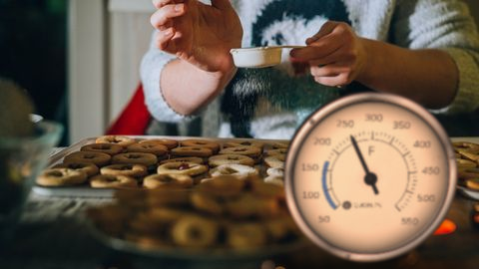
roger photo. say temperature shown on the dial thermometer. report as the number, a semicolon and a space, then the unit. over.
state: 250; °F
